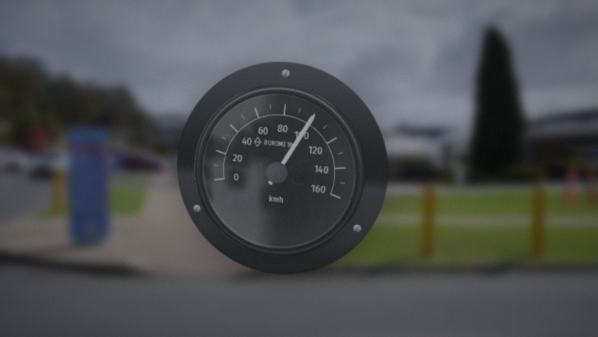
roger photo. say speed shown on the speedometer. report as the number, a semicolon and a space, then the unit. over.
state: 100; km/h
